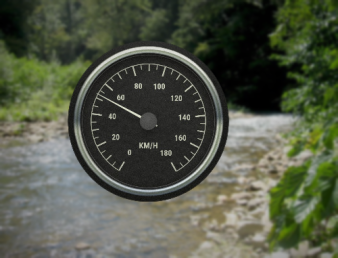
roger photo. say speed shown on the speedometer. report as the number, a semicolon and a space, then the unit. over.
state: 52.5; km/h
